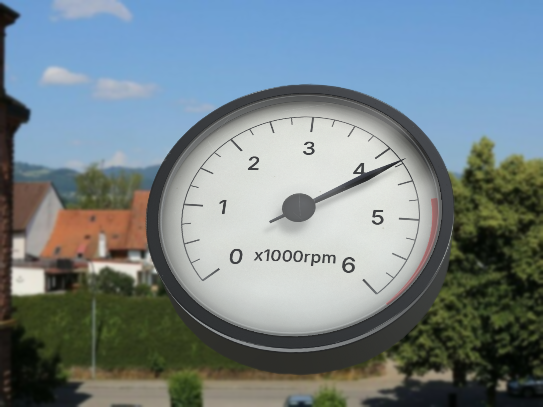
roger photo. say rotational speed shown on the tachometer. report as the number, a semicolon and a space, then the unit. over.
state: 4250; rpm
